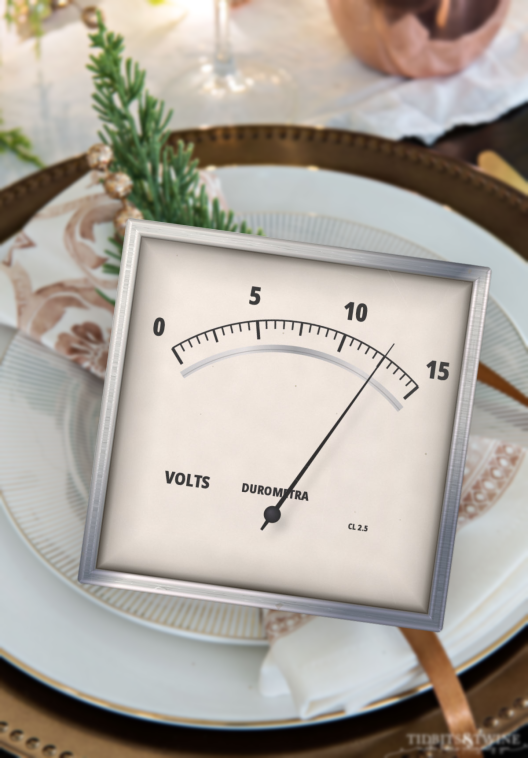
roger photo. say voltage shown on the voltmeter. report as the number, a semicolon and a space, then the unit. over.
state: 12.5; V
